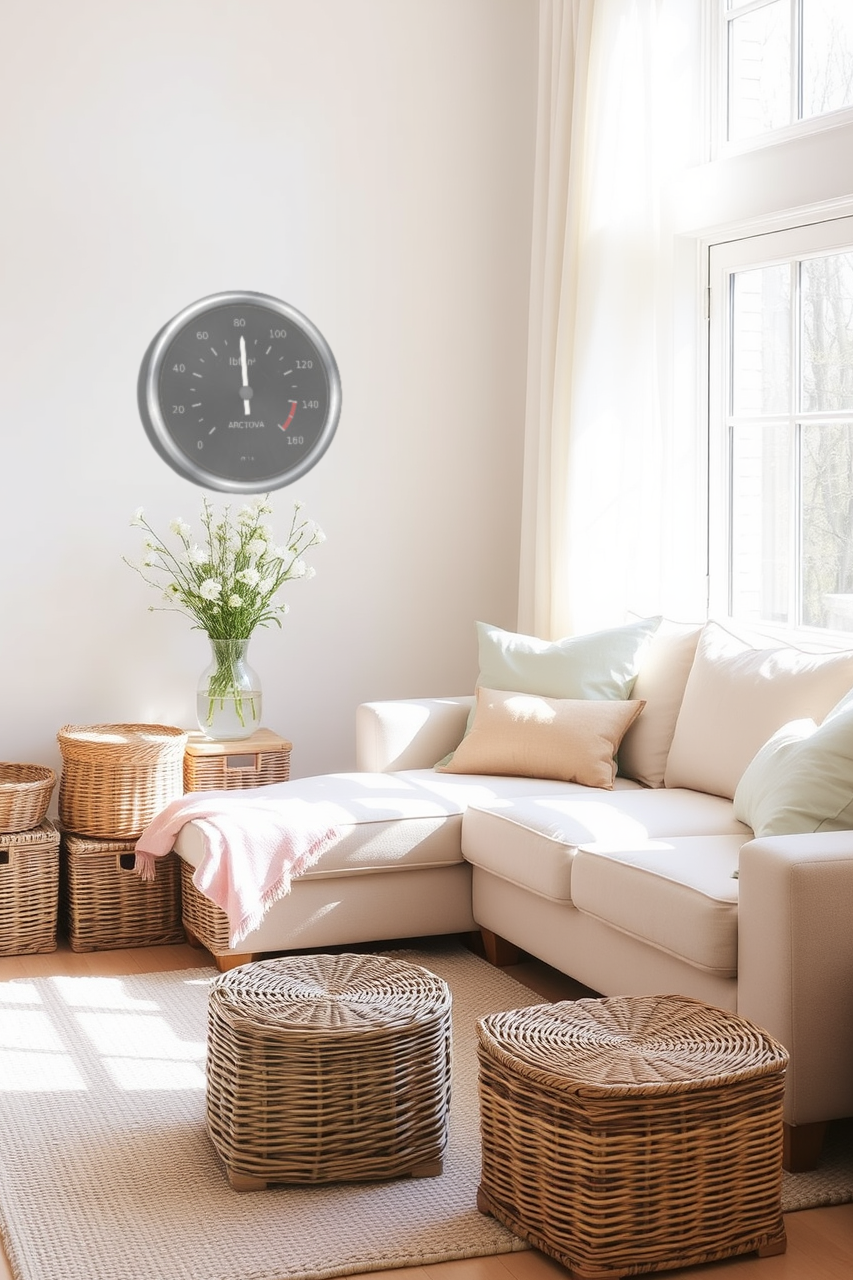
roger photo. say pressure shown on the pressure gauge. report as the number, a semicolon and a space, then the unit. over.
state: 80; psi
